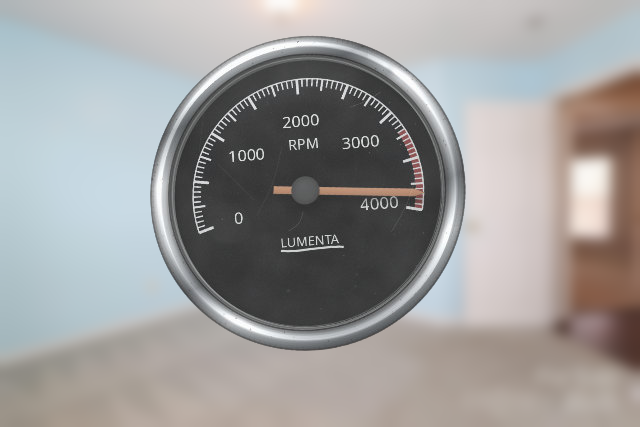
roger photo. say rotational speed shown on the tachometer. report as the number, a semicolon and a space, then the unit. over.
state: 3850; rpm
